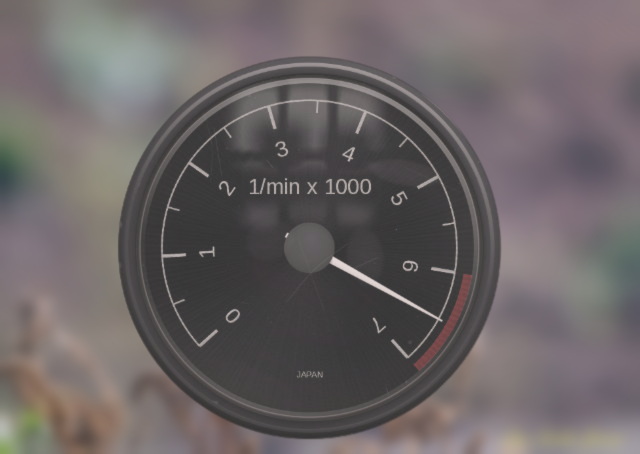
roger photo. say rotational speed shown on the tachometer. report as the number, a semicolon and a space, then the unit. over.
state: 6500; rpm
